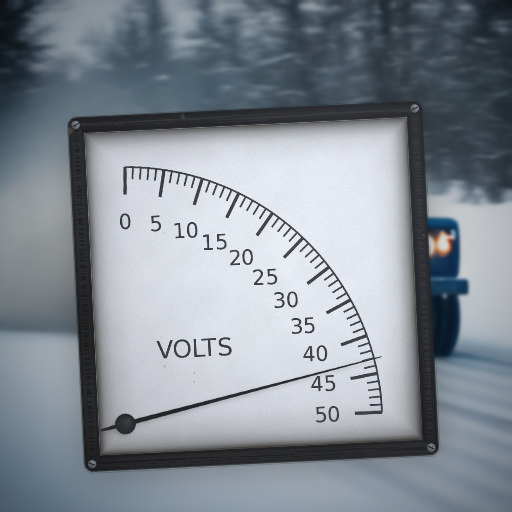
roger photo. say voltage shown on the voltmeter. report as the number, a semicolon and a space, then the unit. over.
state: 43; V
